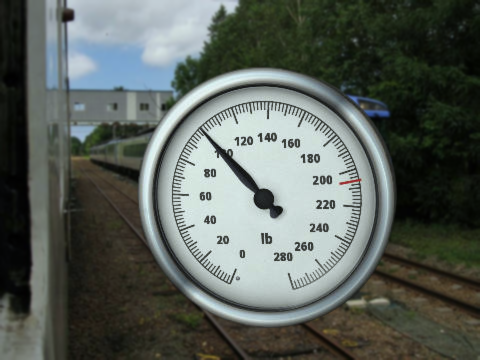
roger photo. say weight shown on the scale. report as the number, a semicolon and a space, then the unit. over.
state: 100; lb
